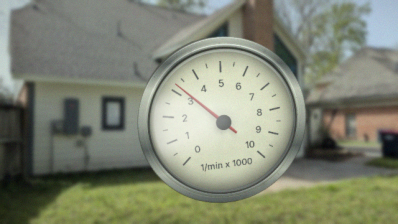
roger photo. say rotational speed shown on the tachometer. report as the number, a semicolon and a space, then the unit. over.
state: 3250; rpm
